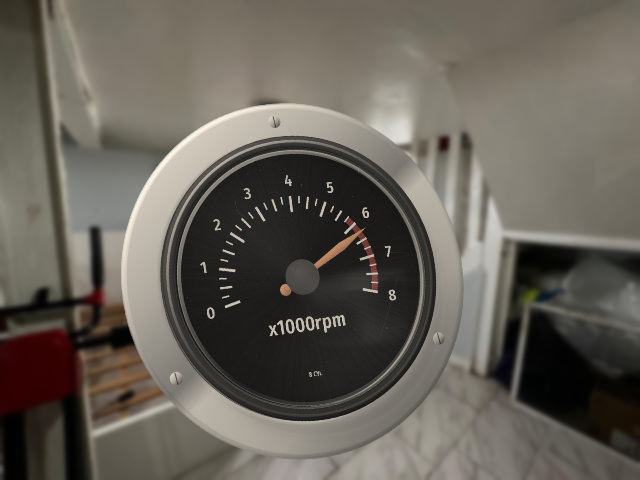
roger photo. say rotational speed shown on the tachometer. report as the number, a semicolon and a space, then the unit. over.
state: 6250; rpm
